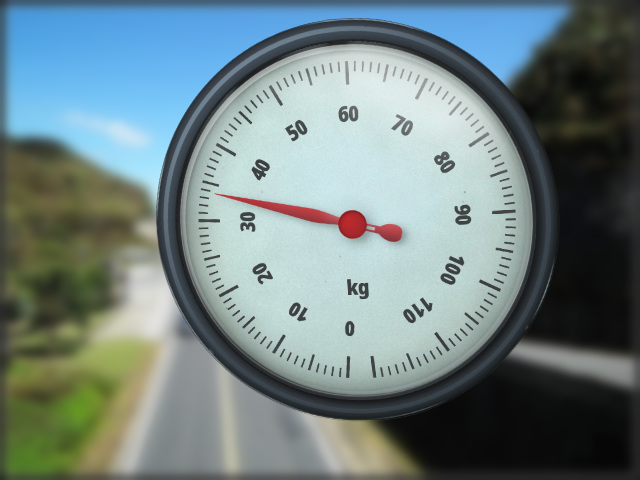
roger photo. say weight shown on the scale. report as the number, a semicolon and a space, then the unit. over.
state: 34; kg
